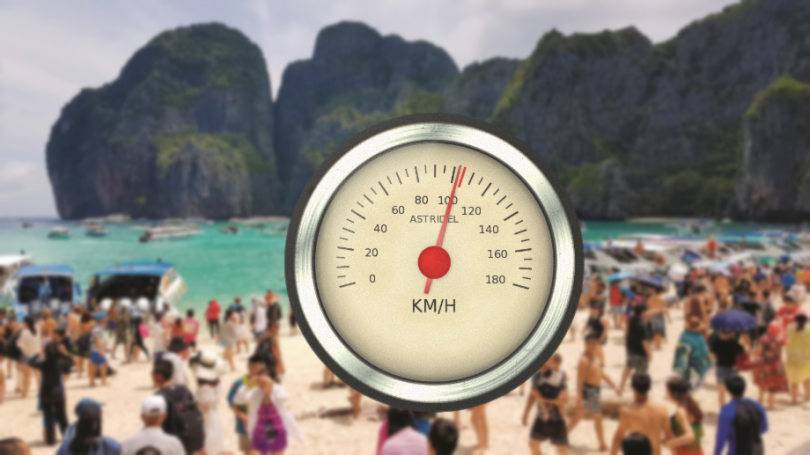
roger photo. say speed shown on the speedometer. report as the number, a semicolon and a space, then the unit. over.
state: 102.5; km/h
